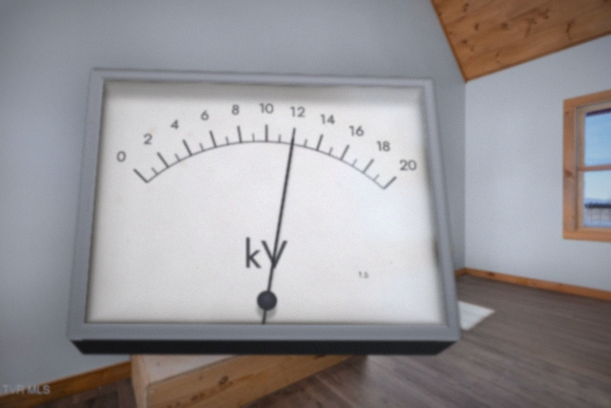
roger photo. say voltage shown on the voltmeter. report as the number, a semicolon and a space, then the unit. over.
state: 12; kV
